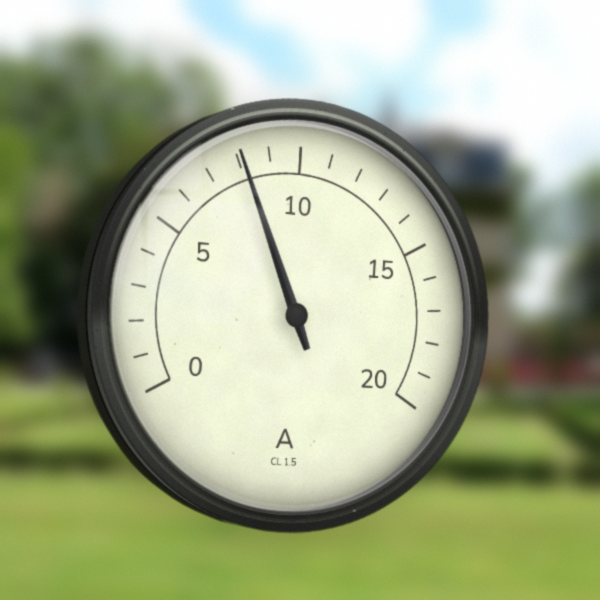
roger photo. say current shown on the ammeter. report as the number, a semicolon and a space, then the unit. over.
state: 8; A
